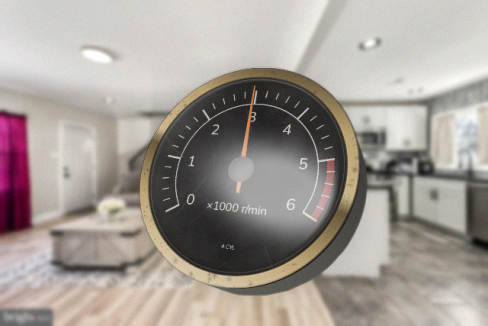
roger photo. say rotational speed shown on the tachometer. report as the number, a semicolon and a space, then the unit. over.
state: 3000; rpm
